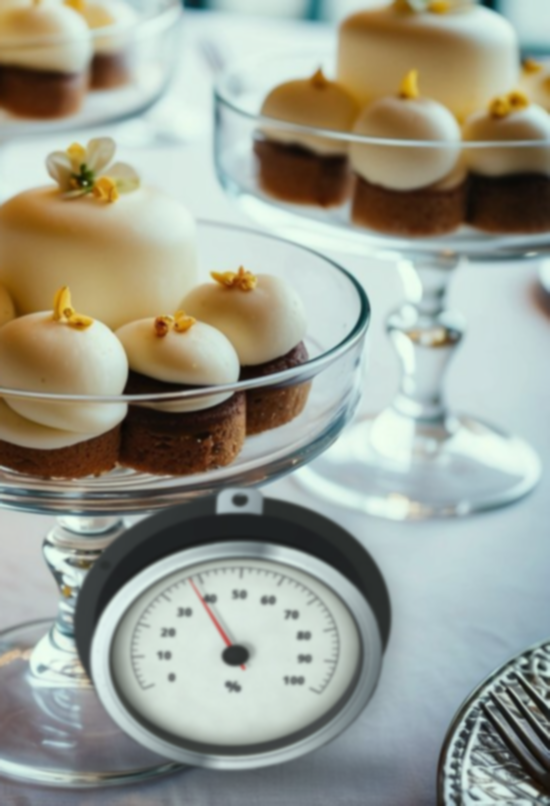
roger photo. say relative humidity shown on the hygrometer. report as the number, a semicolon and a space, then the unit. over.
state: 38; %
